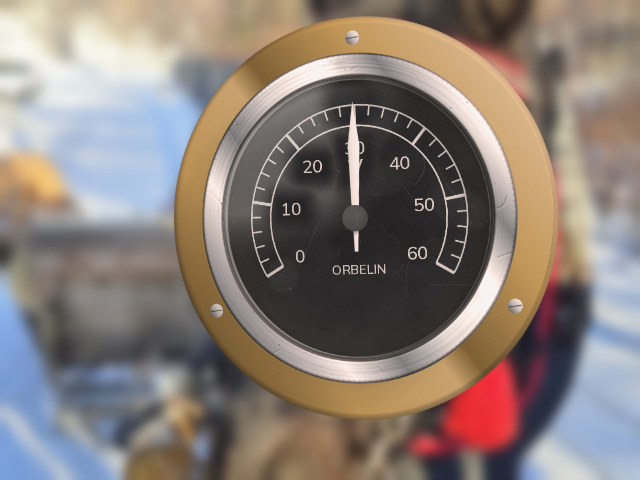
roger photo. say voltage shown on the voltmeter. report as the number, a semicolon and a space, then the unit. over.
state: 30; V
